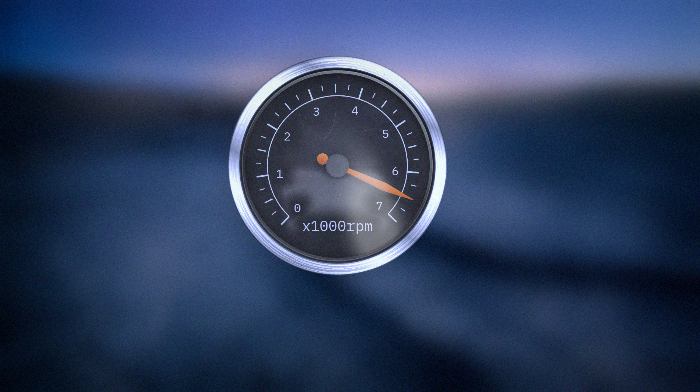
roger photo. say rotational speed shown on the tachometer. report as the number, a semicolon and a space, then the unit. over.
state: 6500; rpm
